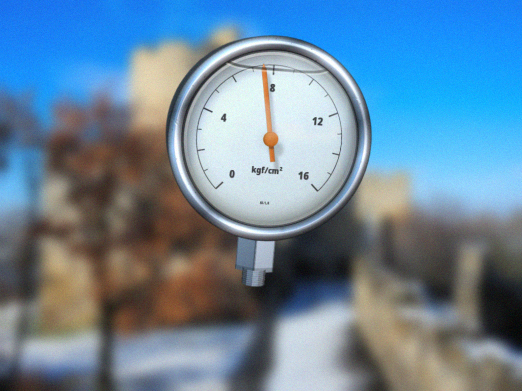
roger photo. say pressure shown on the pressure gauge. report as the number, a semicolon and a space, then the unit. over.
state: 7.5; kg/cm²
